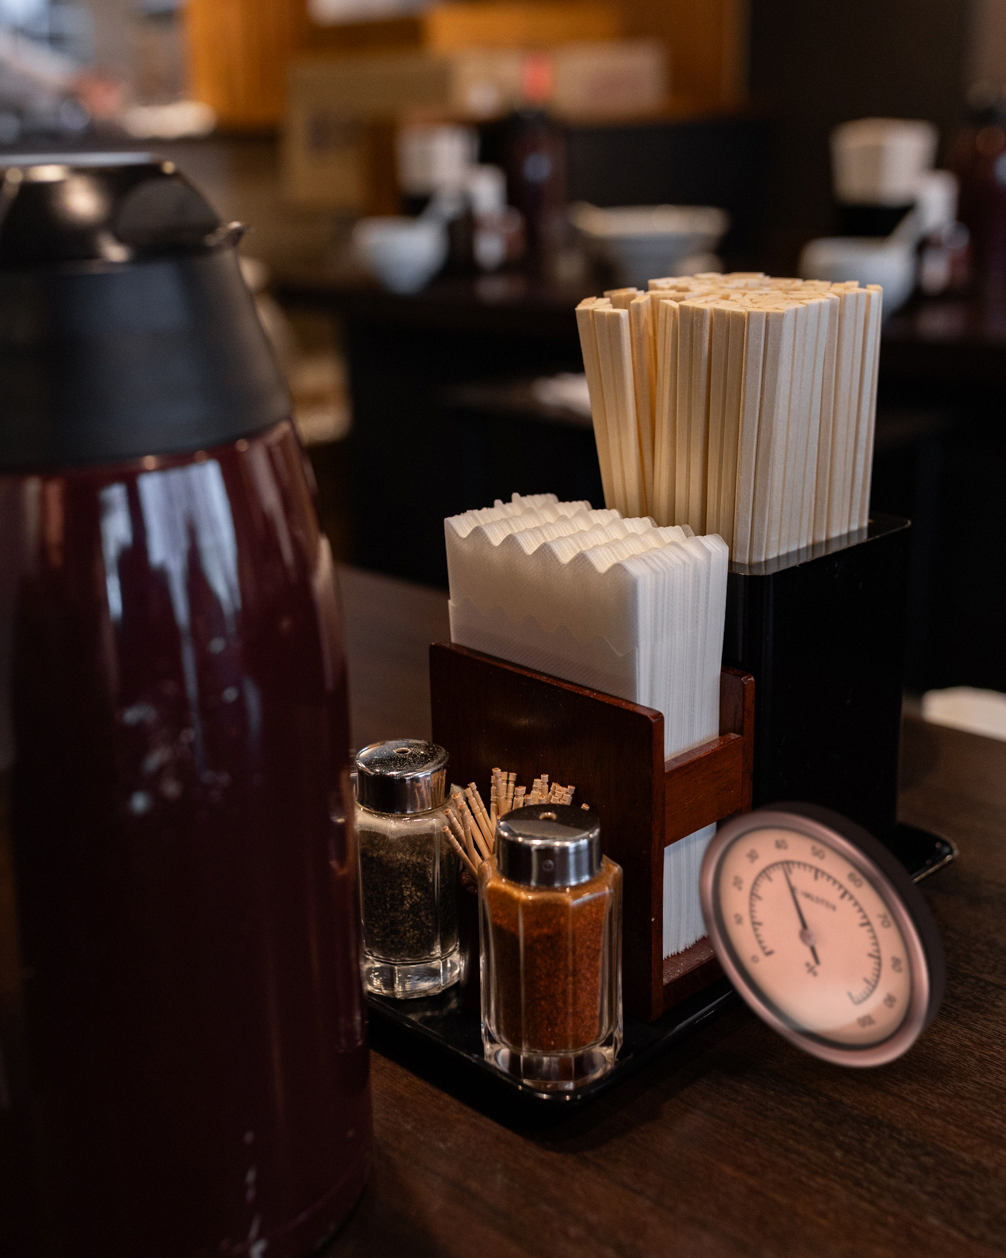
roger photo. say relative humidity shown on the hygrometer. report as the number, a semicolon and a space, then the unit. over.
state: 40; %
